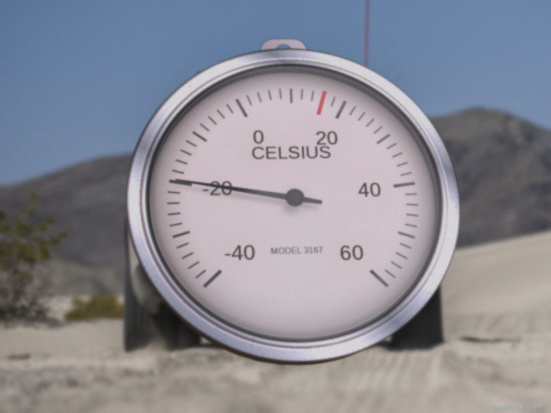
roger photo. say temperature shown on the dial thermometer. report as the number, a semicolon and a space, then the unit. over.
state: -20; °C
